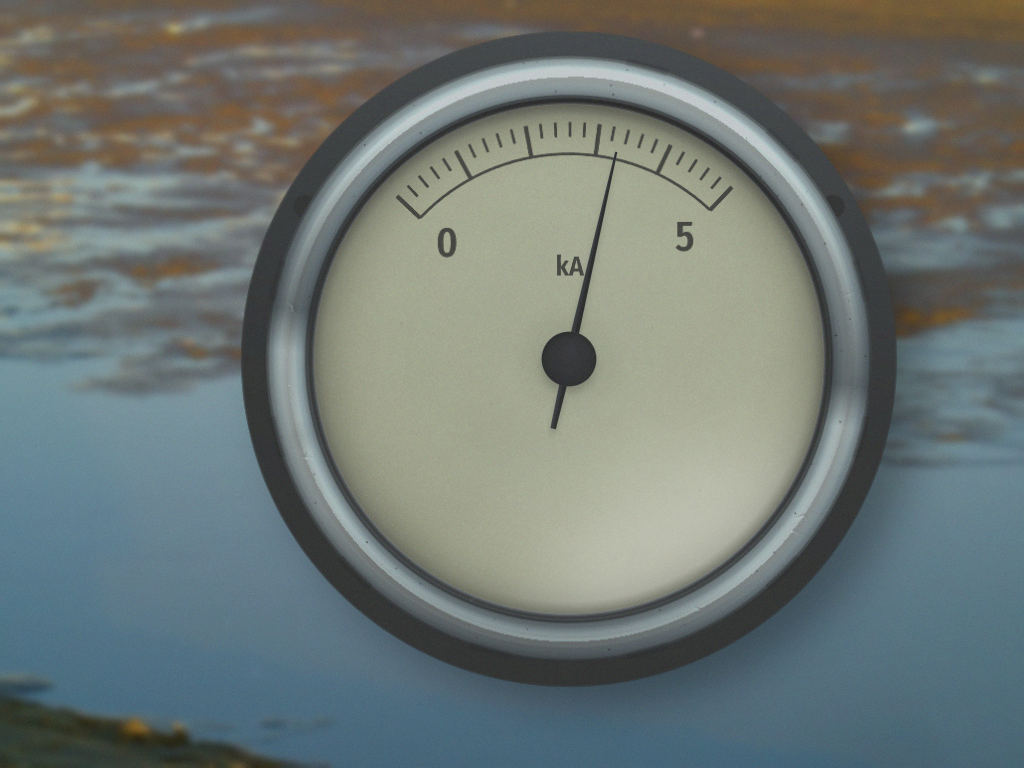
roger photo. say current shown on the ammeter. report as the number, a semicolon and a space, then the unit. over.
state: 3.3; kA
